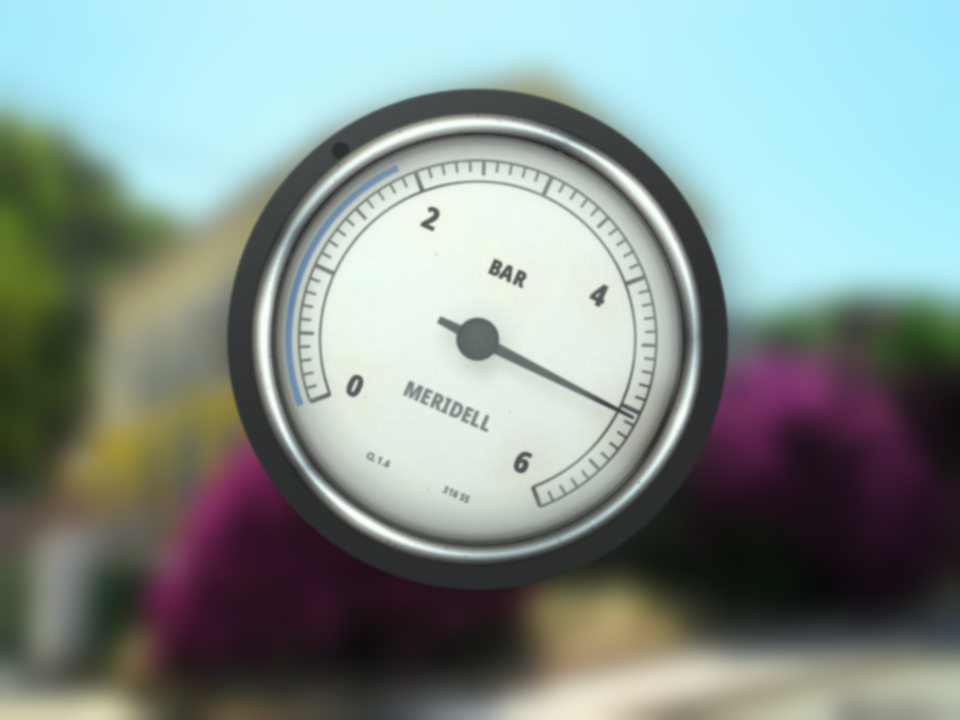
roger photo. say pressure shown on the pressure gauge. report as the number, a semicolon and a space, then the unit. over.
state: 5.05; bar
